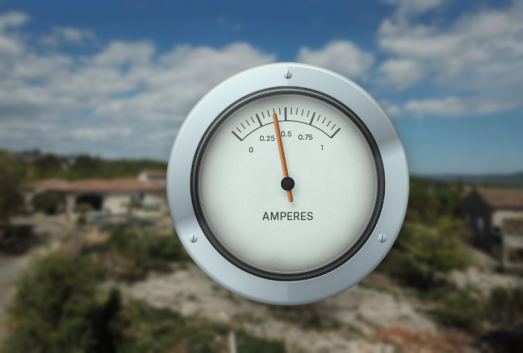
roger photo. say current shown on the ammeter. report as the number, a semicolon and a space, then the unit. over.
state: 0.4; A
